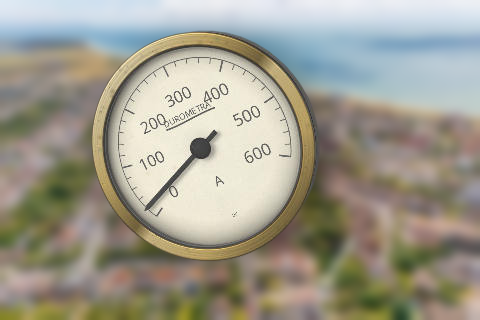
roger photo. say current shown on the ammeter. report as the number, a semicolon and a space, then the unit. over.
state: 20; A
